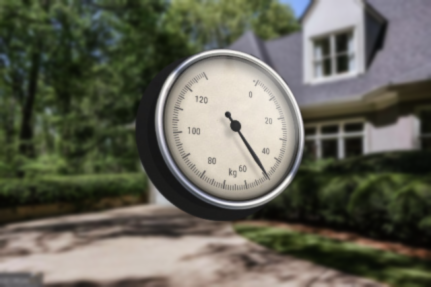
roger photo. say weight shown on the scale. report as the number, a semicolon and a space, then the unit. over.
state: 50; kg
